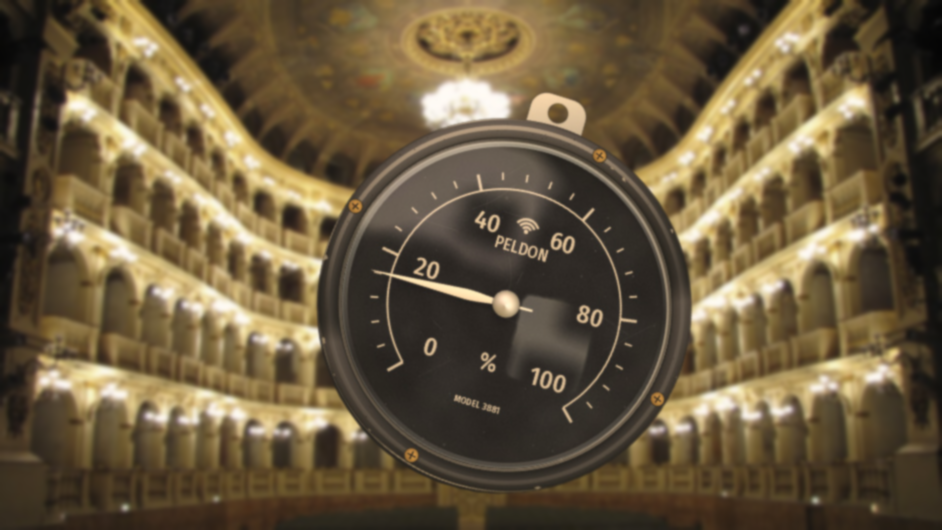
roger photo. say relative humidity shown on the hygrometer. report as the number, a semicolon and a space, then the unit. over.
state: 16; %
